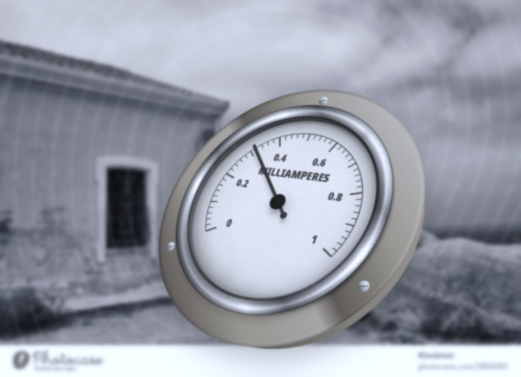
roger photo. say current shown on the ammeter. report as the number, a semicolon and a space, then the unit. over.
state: 0.32; mA
